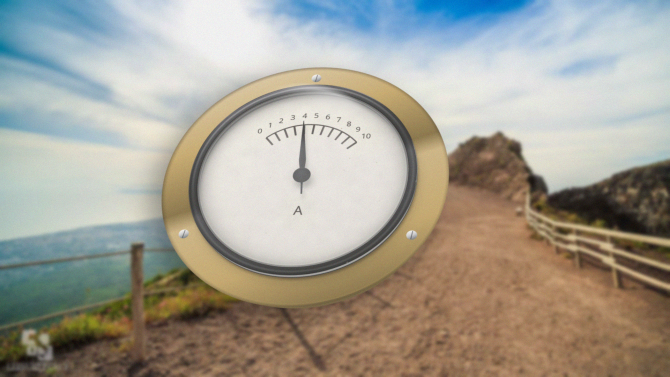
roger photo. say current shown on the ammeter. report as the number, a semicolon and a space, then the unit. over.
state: 4; A
